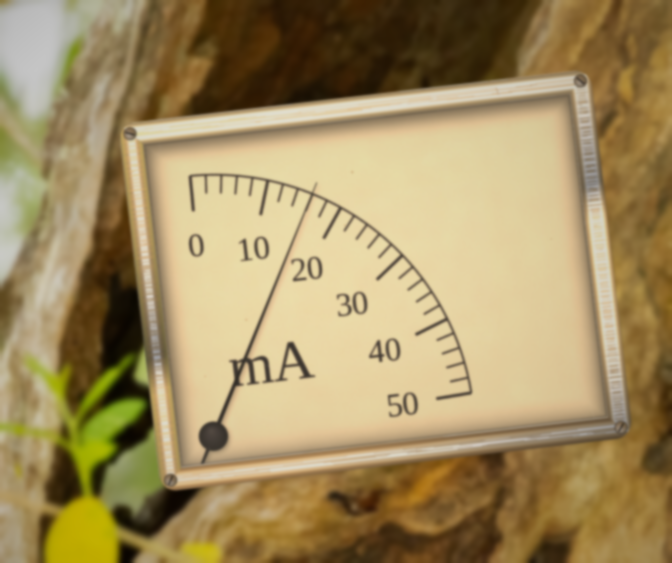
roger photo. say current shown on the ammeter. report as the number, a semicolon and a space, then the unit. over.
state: 16; mA
